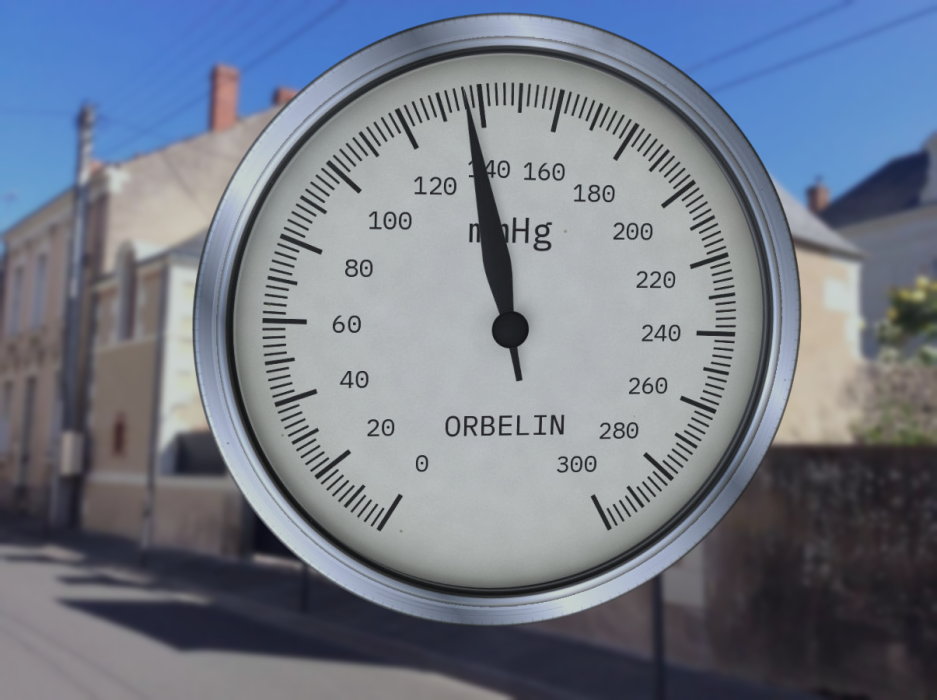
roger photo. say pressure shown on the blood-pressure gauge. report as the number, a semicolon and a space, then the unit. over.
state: 136; mmHg
